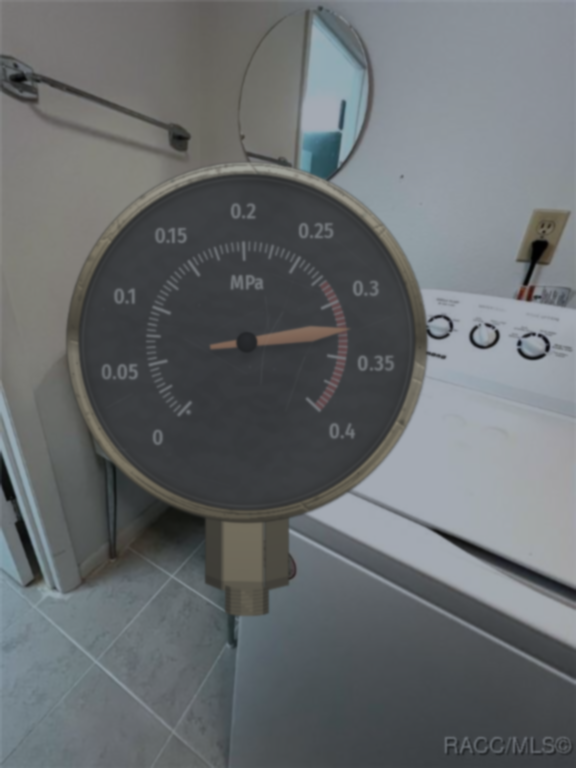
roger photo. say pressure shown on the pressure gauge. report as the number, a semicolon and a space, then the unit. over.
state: 0.325; MPa
